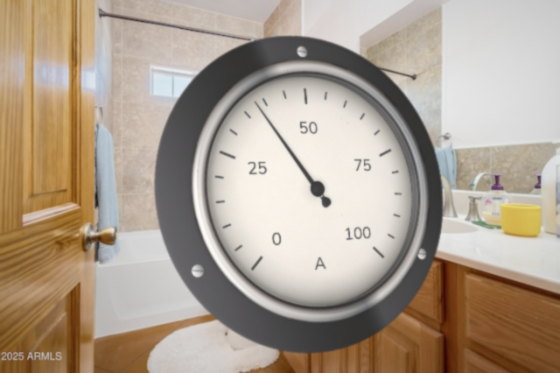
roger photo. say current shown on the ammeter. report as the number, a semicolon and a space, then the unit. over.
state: 37.5; A
